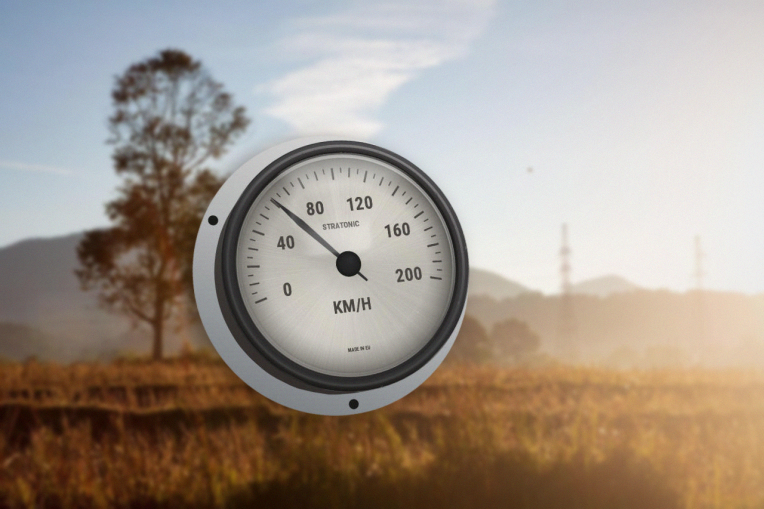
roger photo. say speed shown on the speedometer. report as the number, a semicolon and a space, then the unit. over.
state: 60; km/h
